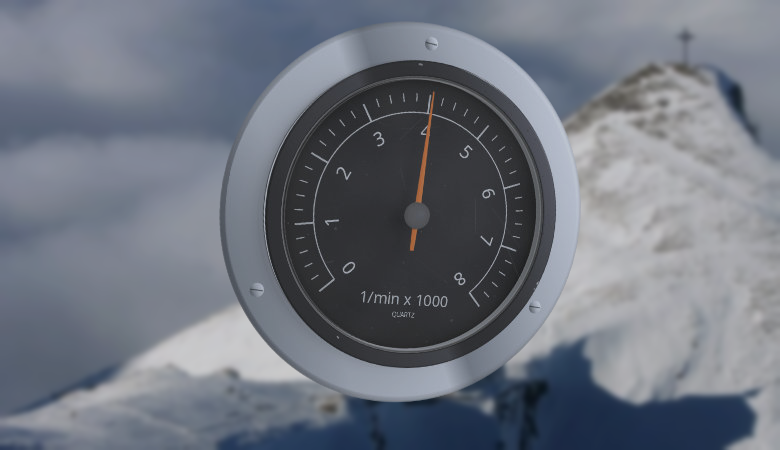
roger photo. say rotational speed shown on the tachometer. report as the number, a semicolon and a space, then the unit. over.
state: 4000; rpm
